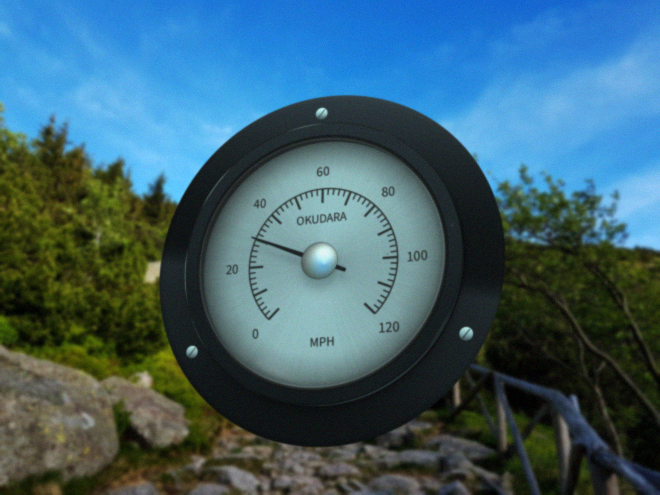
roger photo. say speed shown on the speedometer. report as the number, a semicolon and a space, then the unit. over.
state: 30; mph
